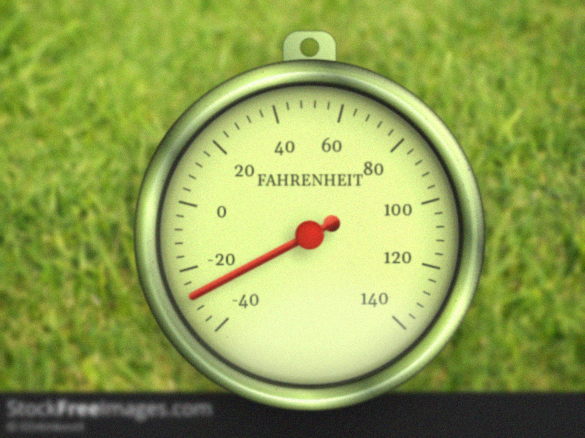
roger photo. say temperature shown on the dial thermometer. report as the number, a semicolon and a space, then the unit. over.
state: -28; °F
